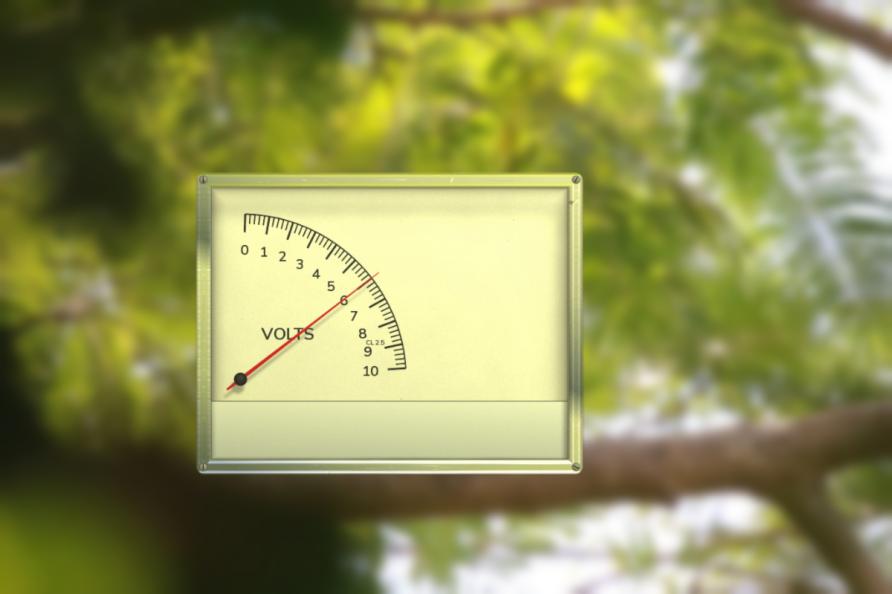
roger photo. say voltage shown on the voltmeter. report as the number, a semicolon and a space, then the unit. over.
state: 6; V
